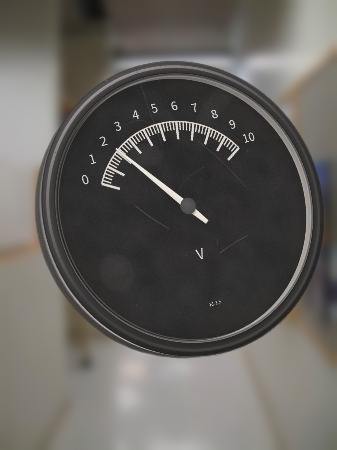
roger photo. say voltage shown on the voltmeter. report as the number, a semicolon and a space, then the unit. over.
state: 2; V
